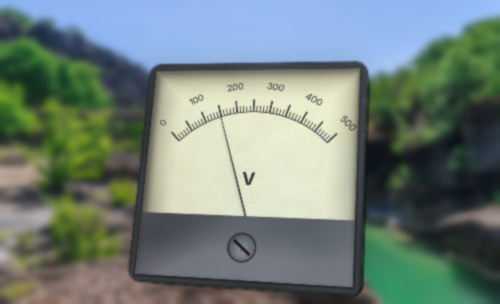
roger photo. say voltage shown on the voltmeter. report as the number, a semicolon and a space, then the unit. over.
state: 150; V
